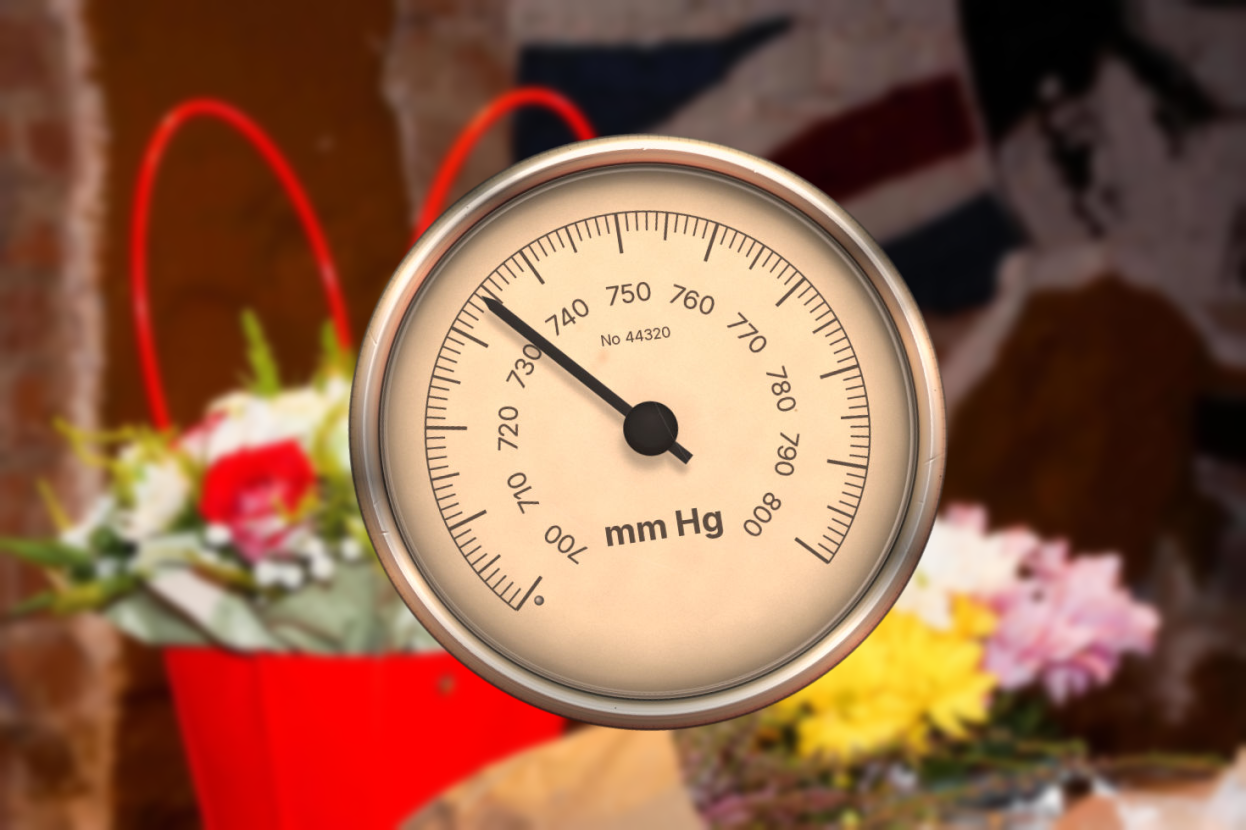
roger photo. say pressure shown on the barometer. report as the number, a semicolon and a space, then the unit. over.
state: 734; mmHg
